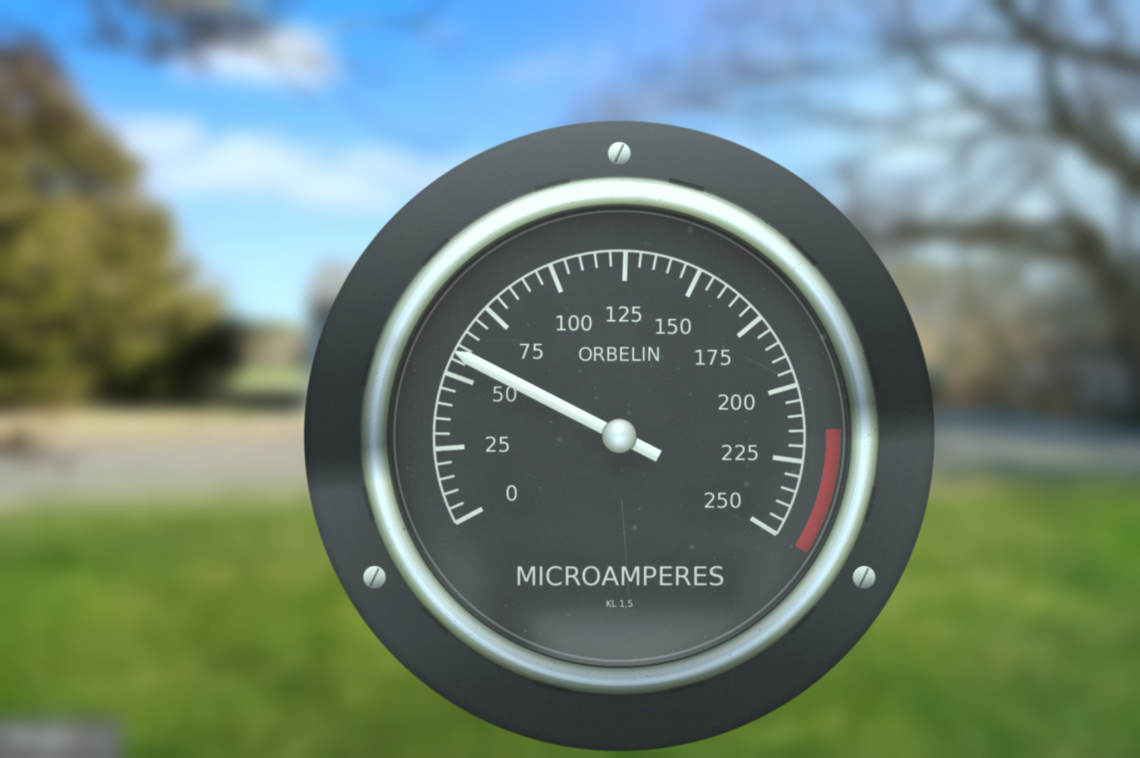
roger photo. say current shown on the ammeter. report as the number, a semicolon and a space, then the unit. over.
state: 57.5; µA
